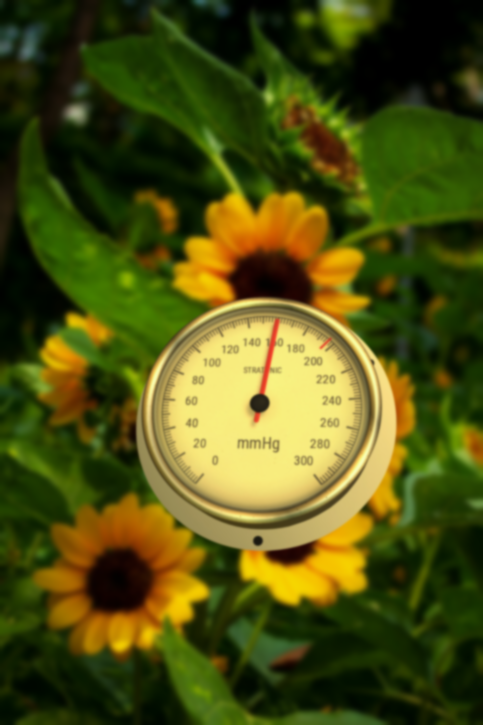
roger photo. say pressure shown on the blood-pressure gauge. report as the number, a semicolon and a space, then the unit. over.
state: 160; mmHg
